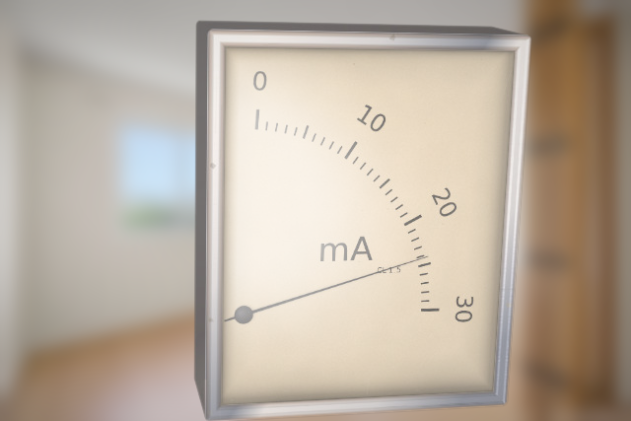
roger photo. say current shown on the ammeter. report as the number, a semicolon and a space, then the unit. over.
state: 24; mA
